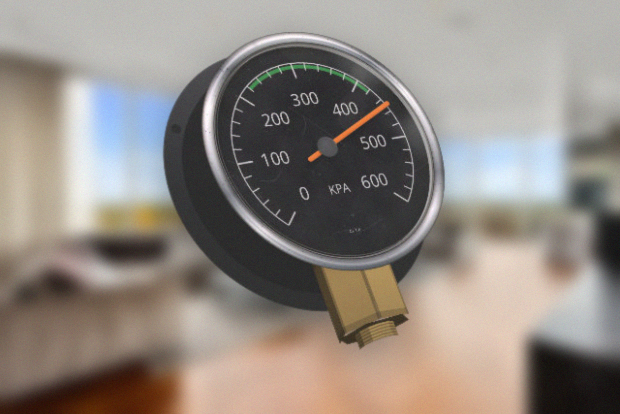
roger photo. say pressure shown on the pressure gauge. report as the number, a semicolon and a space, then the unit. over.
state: 450; kPa
